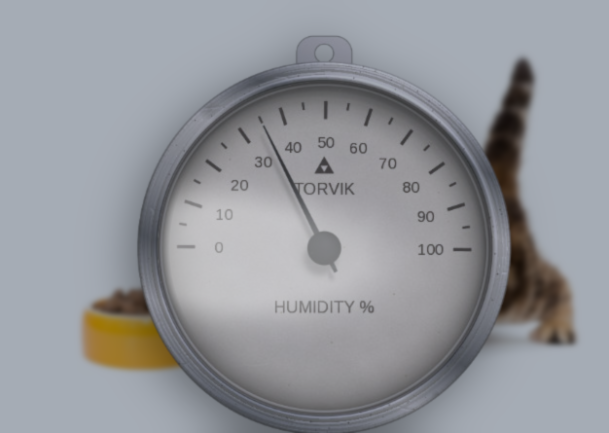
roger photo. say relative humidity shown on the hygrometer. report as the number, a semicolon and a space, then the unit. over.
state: 35; %
